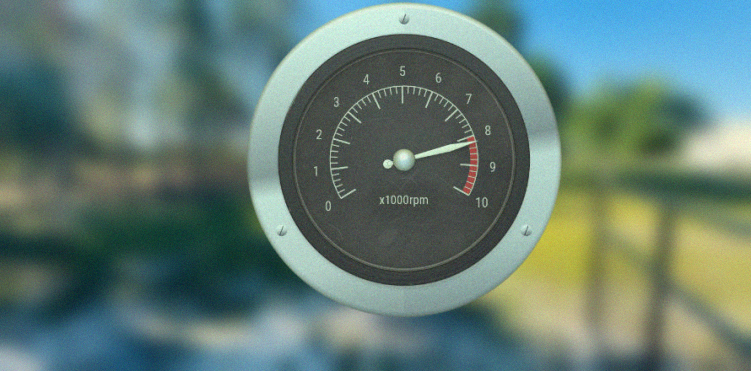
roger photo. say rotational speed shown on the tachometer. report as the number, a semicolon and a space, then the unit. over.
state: 8200; rpm
